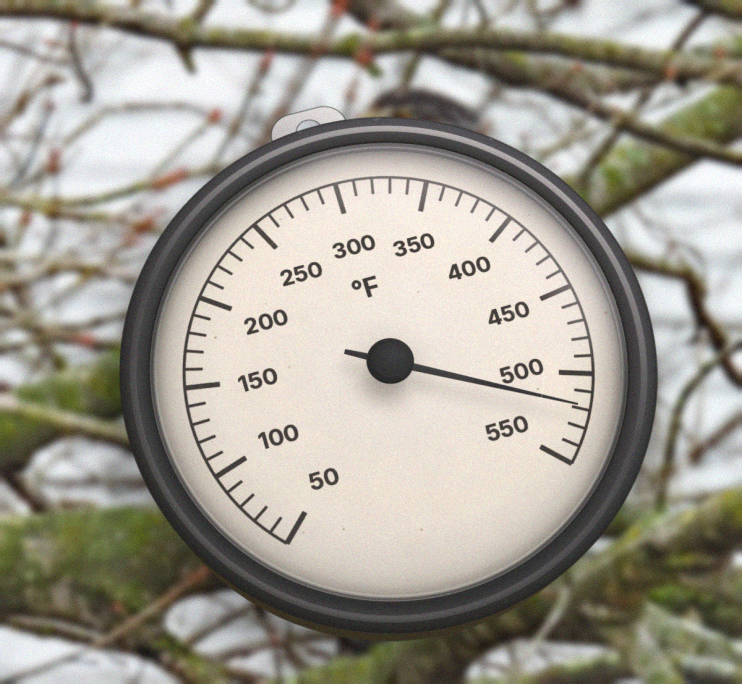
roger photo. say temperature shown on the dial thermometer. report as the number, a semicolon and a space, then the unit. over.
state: 520; °F
